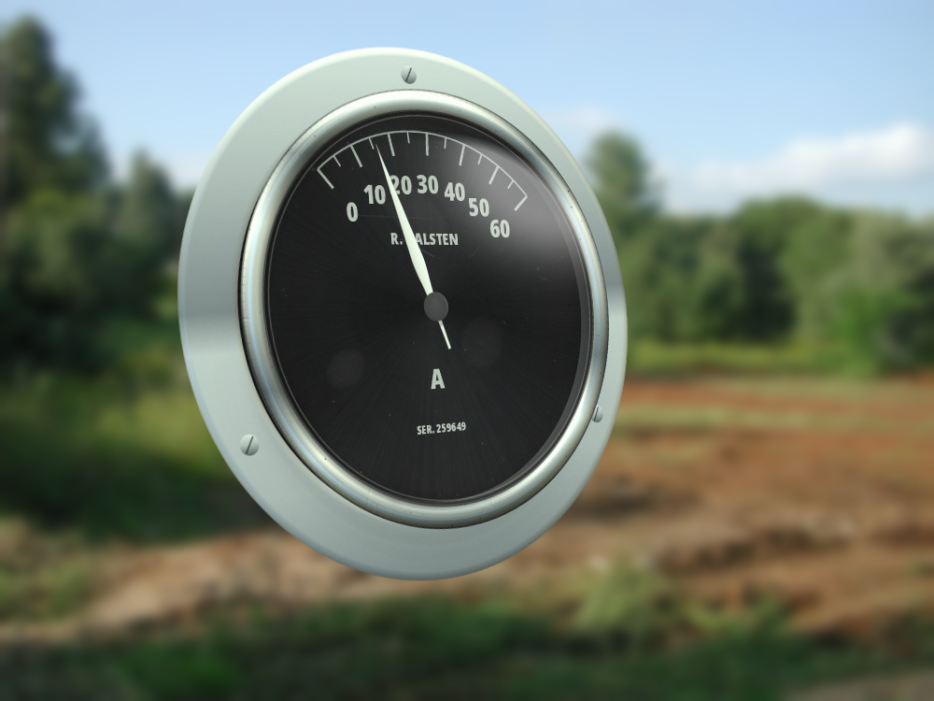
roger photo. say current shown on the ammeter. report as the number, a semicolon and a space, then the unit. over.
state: 15; A
